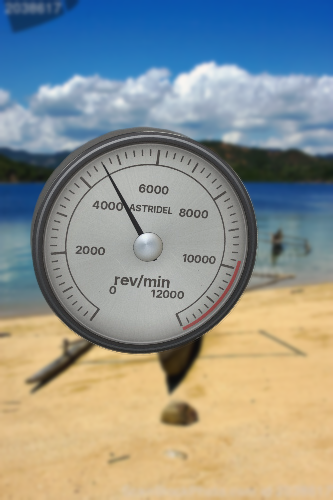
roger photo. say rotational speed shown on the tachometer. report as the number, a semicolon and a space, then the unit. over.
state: 4600; rpm
